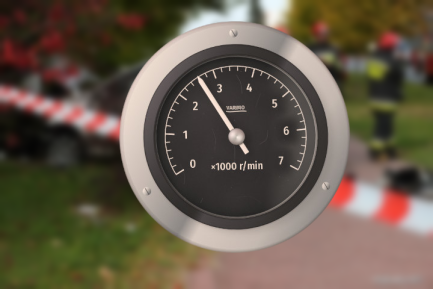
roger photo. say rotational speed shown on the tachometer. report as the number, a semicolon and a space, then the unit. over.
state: 2600; rpm
